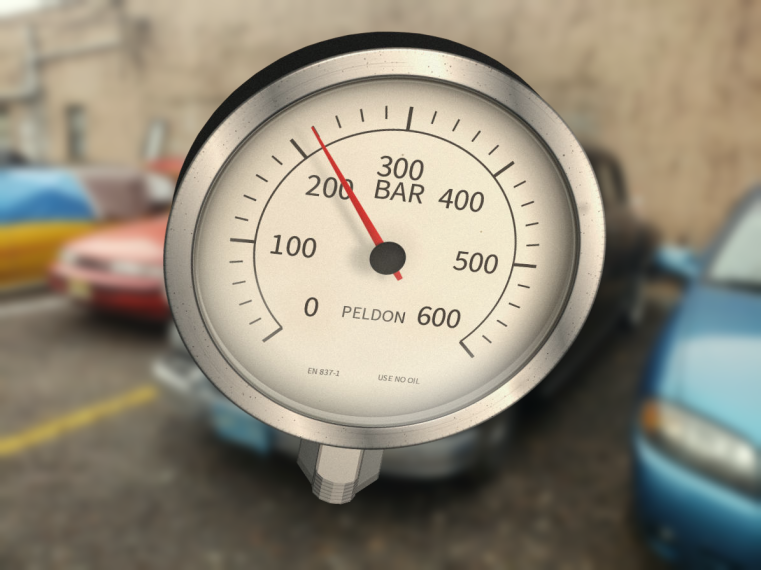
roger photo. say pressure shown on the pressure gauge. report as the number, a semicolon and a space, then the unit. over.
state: 220; bar
